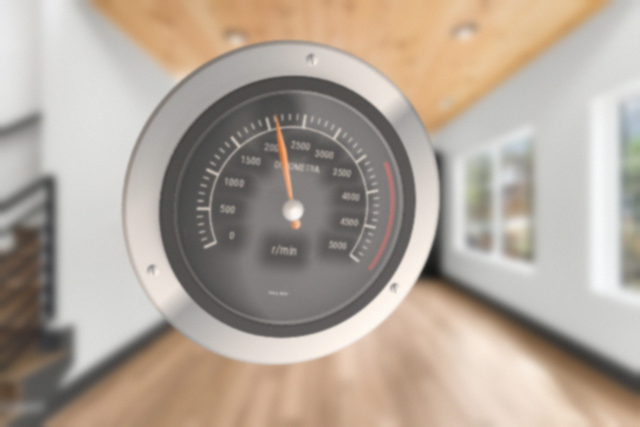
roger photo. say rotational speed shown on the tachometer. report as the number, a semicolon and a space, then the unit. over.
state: 2100; rpm
